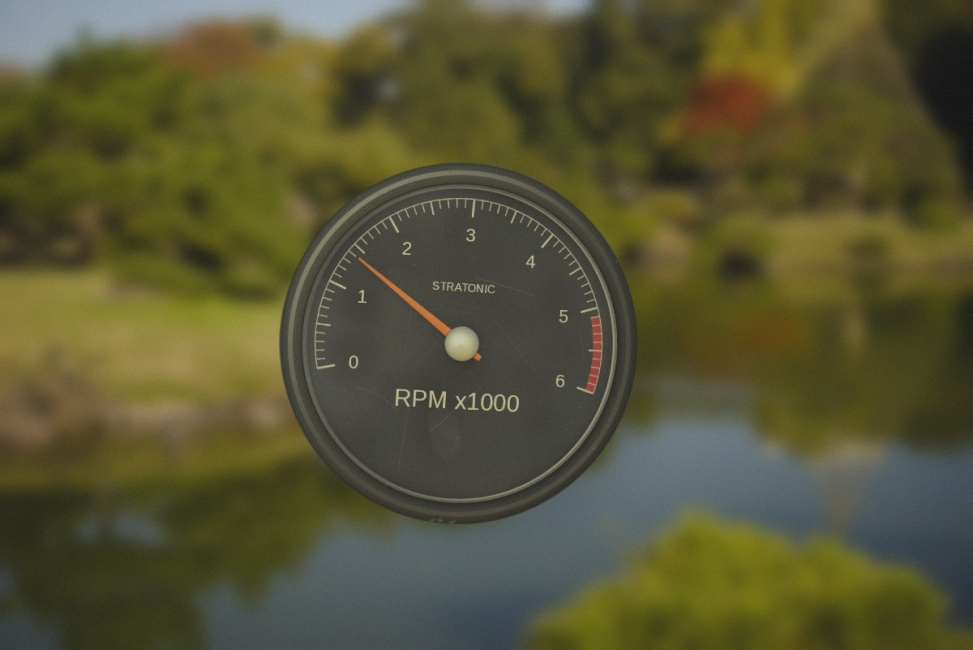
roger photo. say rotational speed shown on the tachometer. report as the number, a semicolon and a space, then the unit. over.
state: 1400; rpm
